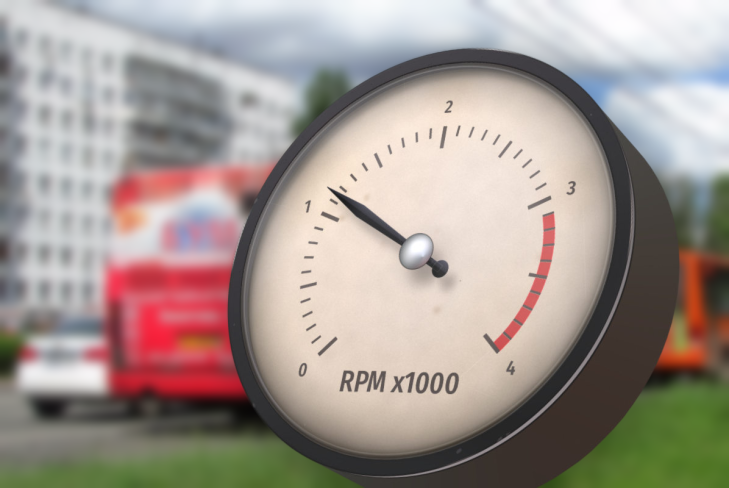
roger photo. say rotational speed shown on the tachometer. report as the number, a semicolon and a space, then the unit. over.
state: 1150; rpm
